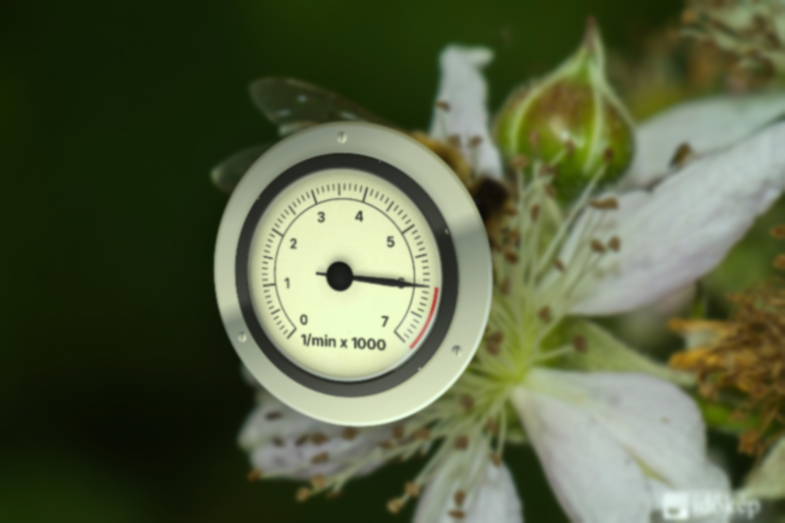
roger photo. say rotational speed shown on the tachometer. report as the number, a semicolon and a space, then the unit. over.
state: 6000; rpm
